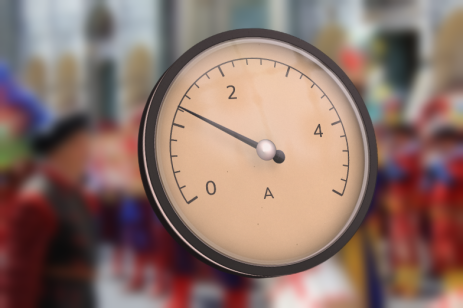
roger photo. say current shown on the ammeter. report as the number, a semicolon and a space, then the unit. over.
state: 1.2; A
